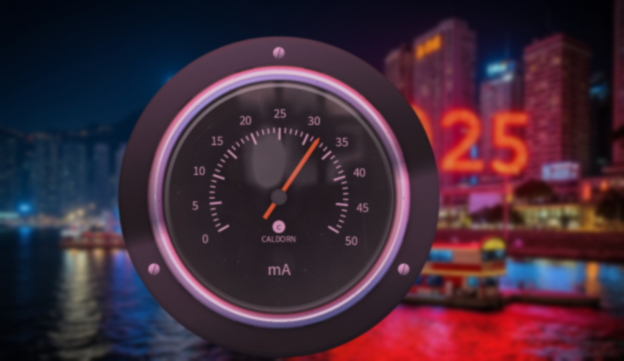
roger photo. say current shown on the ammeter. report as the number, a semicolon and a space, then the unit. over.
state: 32; mA
